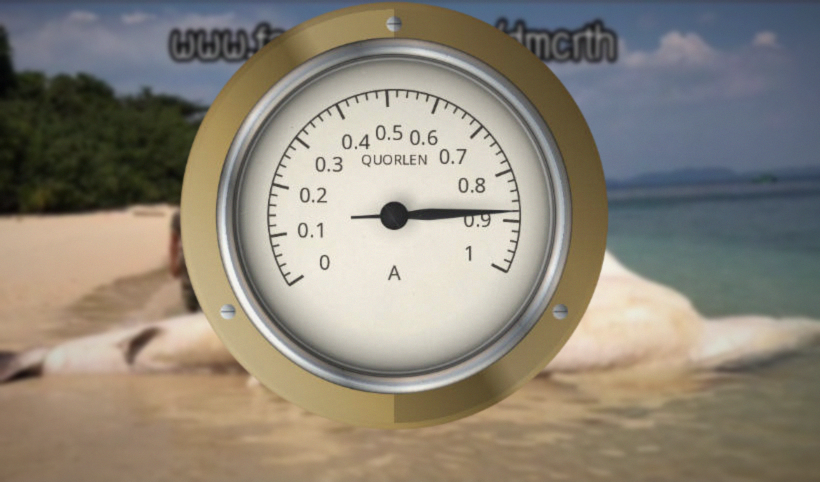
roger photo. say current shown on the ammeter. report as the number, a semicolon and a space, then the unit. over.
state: 0.88; A
